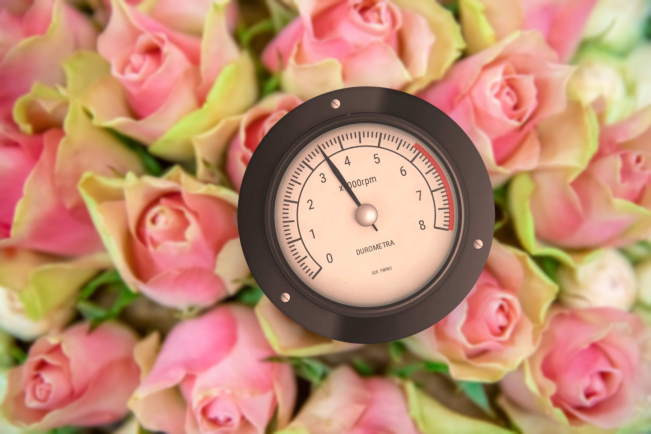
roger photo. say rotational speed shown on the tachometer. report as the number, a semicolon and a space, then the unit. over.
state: 3500; rpm
